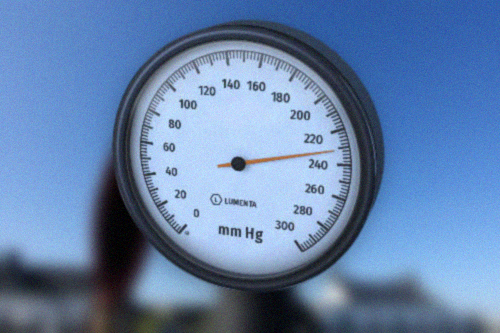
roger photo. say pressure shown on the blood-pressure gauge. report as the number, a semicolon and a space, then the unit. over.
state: 230; mmHg
